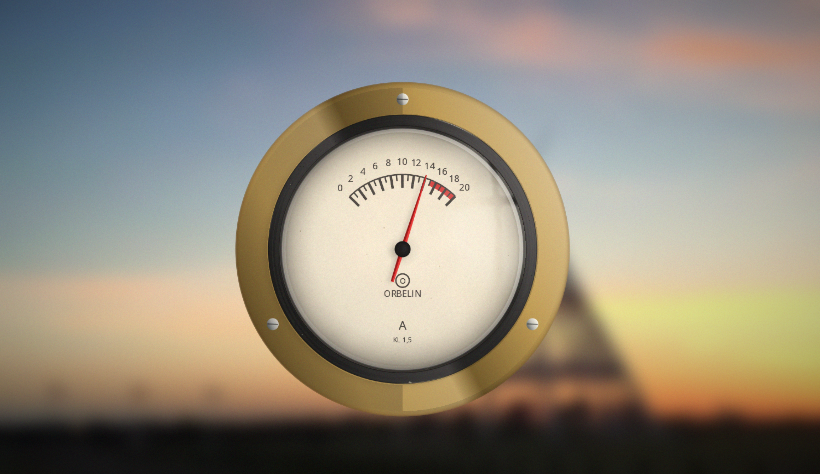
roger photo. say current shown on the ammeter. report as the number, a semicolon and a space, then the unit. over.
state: 14; A
